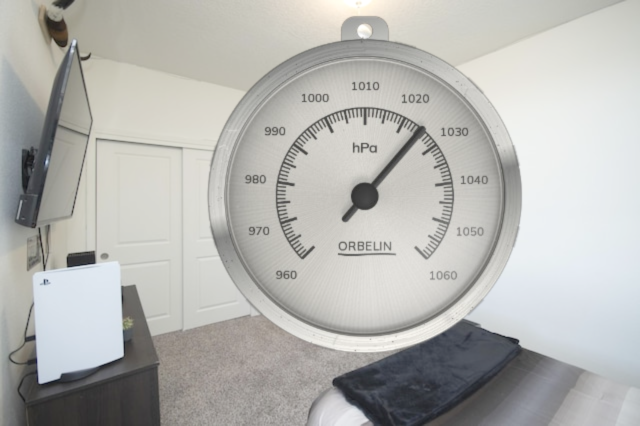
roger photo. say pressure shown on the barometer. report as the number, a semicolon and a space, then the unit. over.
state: 1025; hPa
